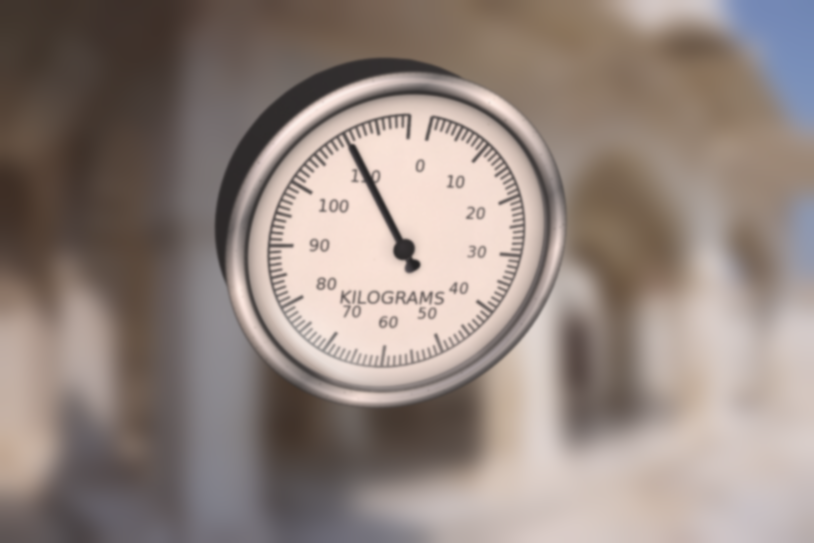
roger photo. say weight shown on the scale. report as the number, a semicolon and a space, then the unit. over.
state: 110; kg
